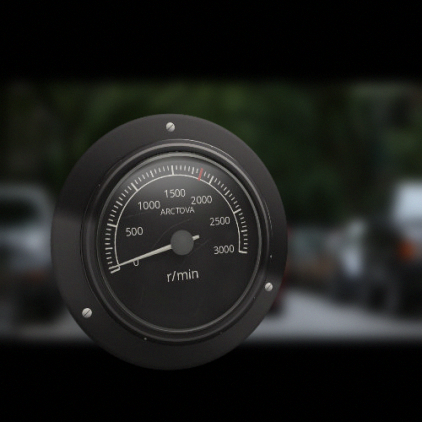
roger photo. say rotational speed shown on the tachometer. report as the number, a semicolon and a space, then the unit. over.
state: 50; rpm
